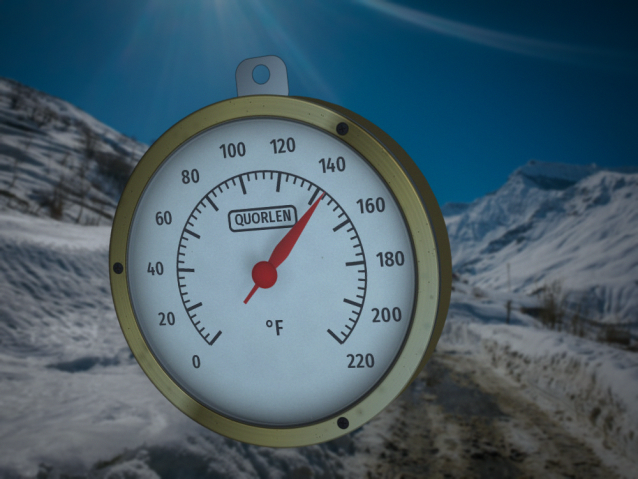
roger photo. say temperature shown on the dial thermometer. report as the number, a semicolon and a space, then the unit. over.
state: 144; °F
